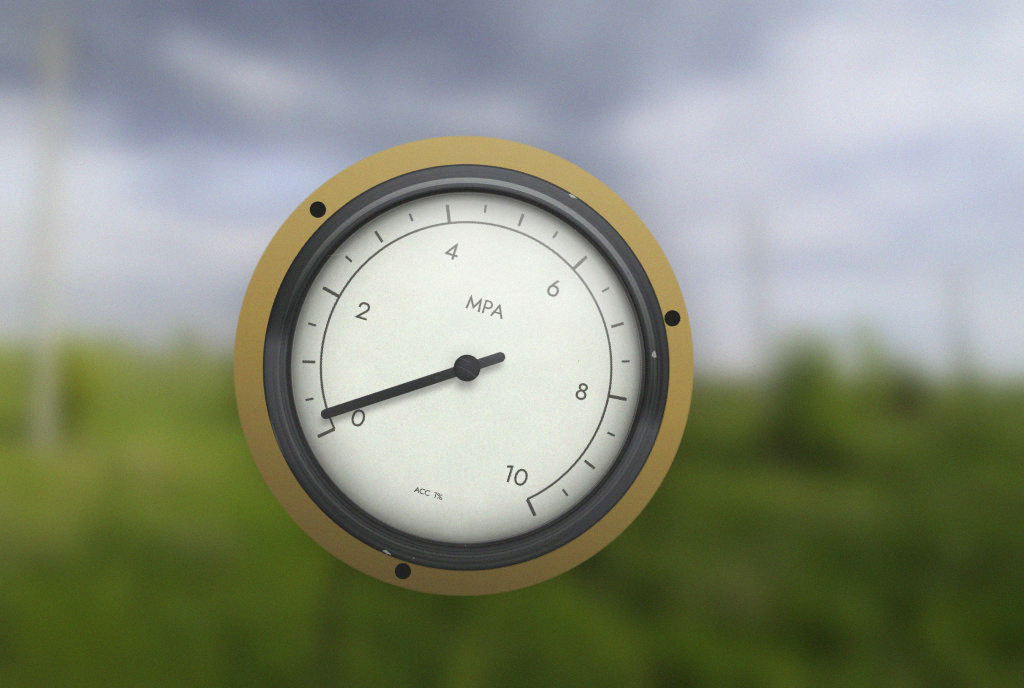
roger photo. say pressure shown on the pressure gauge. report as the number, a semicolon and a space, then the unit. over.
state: 0.25; MPa
